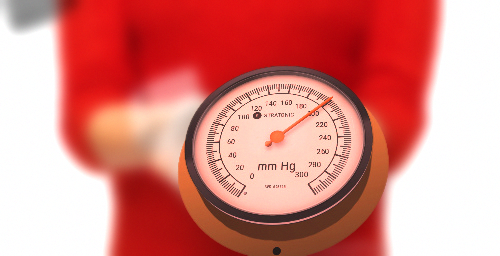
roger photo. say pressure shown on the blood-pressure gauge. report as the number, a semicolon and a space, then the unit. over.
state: 200; mmHg
